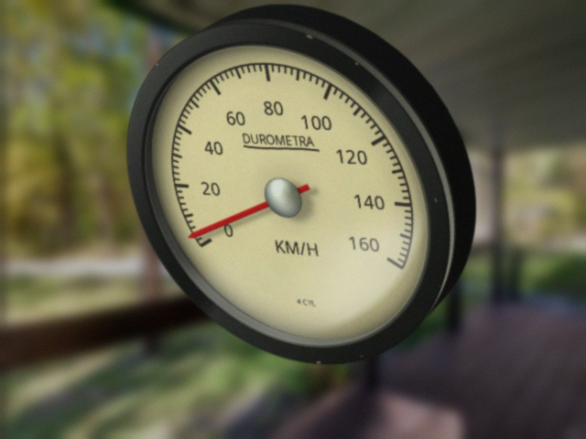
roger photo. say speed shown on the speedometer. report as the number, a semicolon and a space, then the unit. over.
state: 4; km/h
